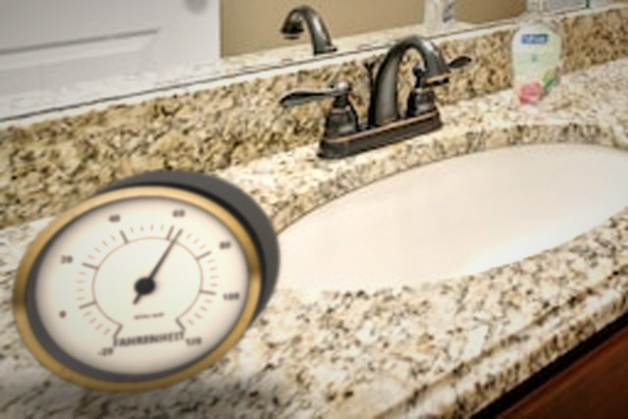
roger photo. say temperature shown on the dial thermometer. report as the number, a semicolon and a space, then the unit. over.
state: 64; °F
